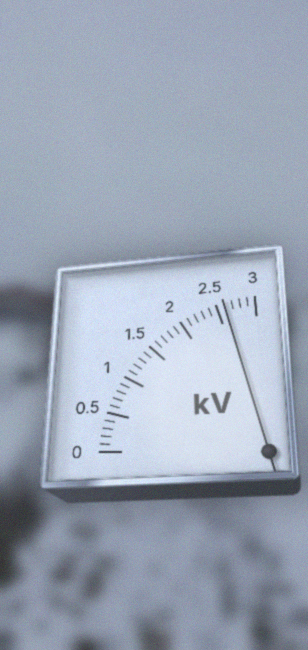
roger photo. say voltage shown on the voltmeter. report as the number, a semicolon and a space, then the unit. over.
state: 2.6; kV
